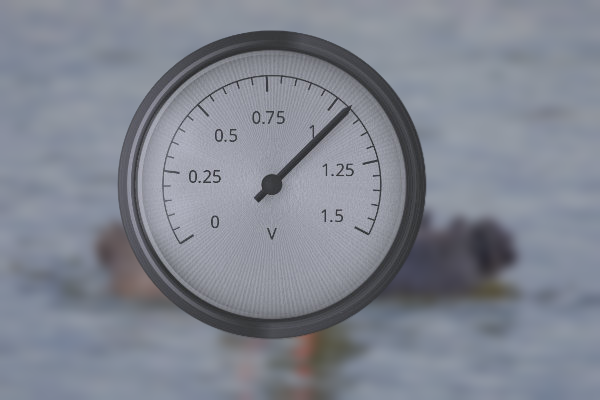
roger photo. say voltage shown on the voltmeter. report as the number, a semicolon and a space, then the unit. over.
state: 1.05; V
